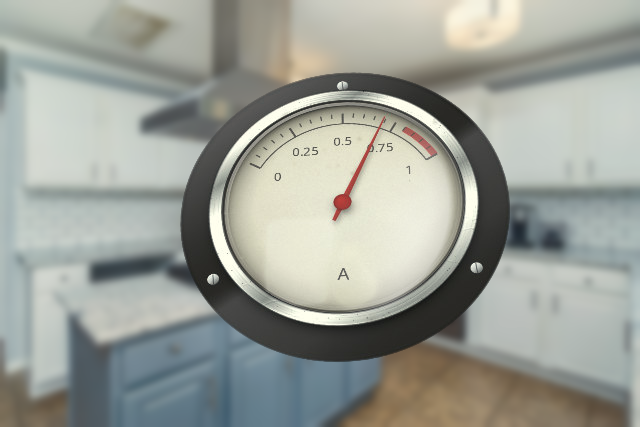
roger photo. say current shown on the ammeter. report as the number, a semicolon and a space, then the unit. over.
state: 0.7; A
